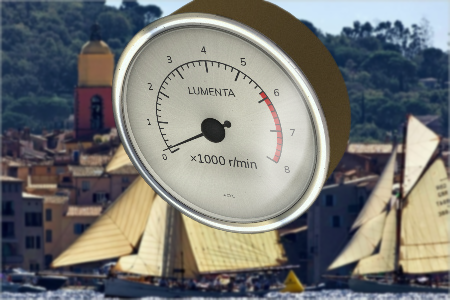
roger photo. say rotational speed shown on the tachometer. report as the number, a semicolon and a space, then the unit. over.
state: 200; rpm
